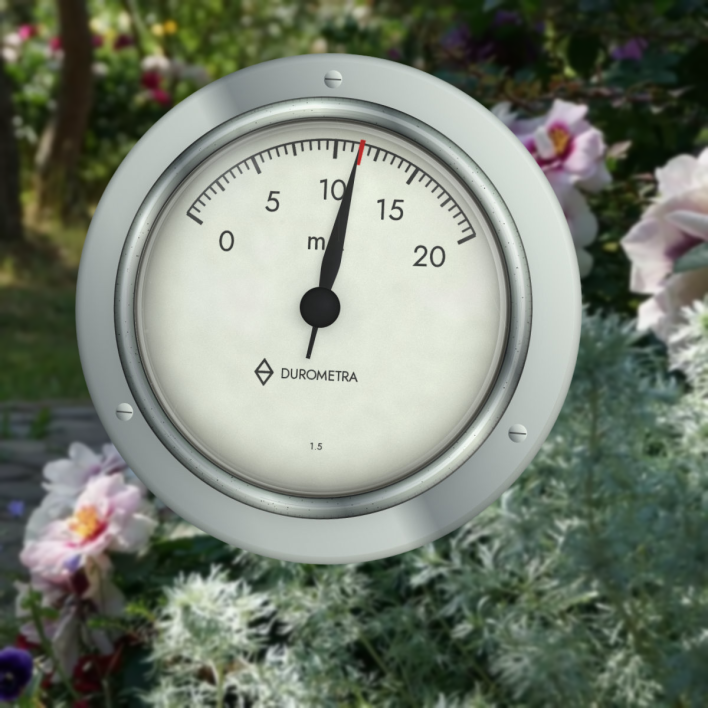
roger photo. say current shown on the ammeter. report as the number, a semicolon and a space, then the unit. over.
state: 11.5; mA
